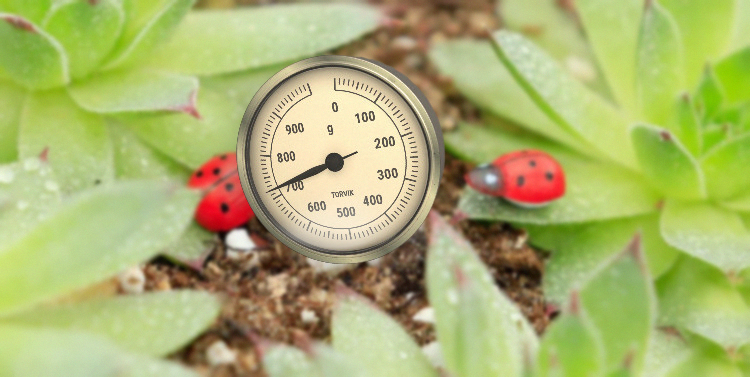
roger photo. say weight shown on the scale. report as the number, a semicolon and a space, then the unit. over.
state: 720; g
